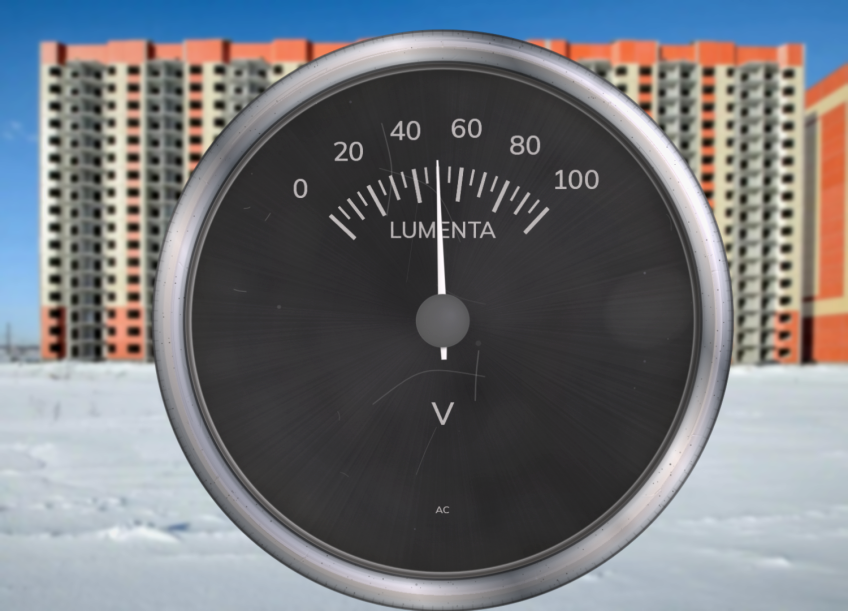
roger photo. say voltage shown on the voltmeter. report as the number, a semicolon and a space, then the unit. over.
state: 50; V
